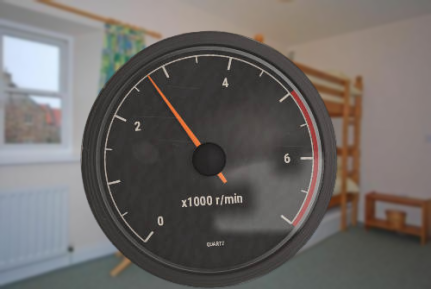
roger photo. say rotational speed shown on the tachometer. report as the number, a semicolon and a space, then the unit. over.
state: 2750; rpm
